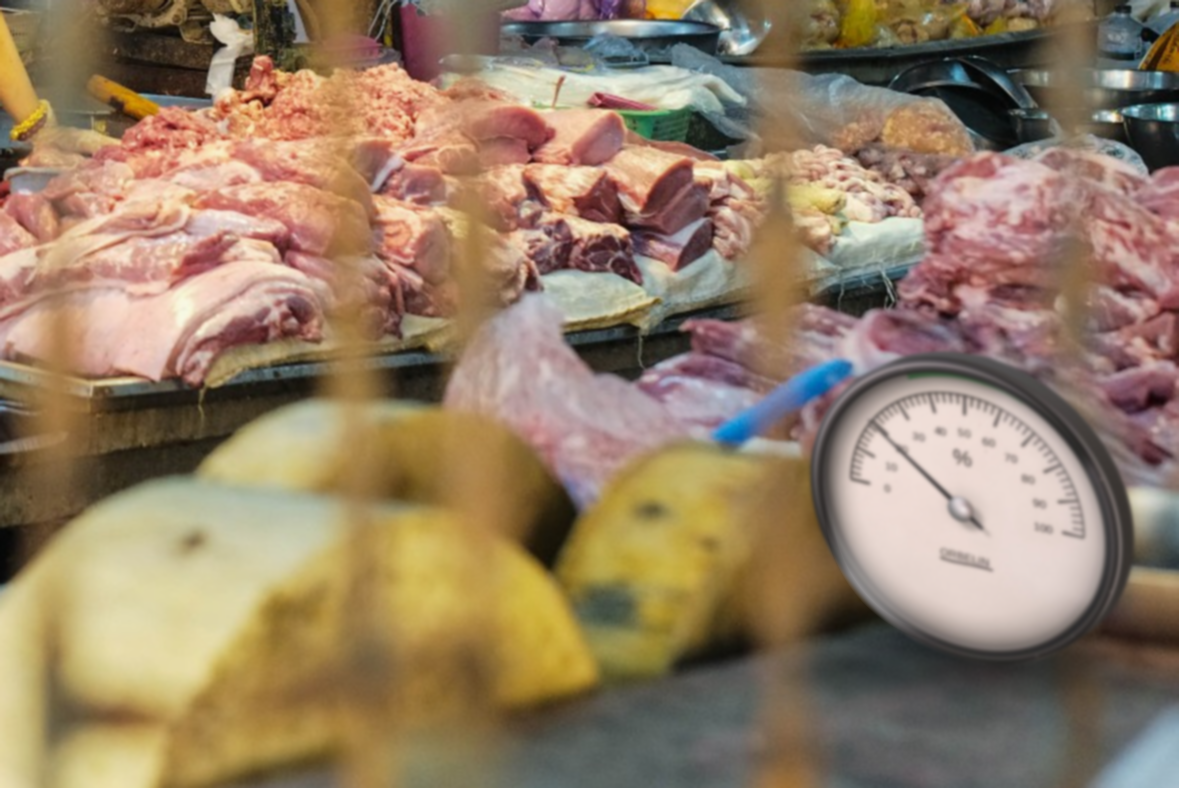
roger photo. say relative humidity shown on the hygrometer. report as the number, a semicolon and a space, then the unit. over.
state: 20; %
